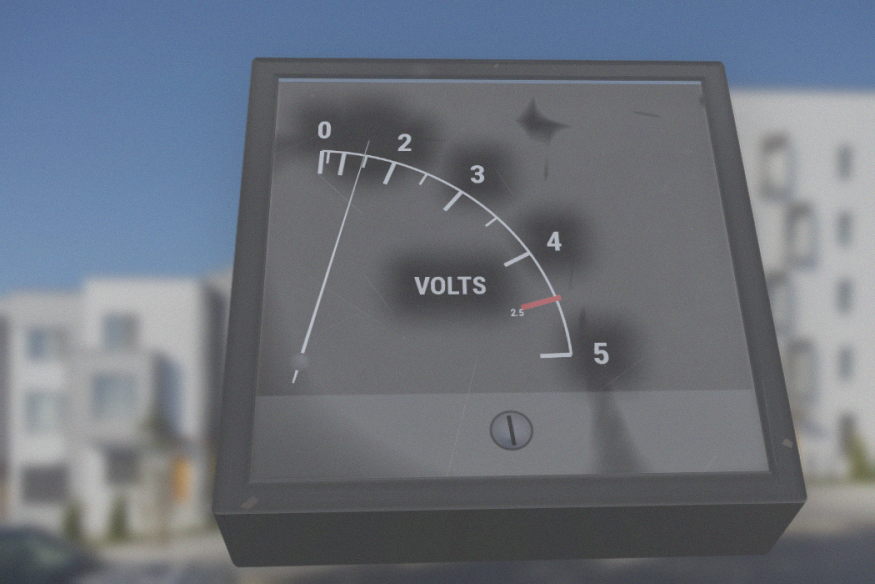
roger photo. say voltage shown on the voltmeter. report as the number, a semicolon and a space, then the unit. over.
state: 1.5; V
